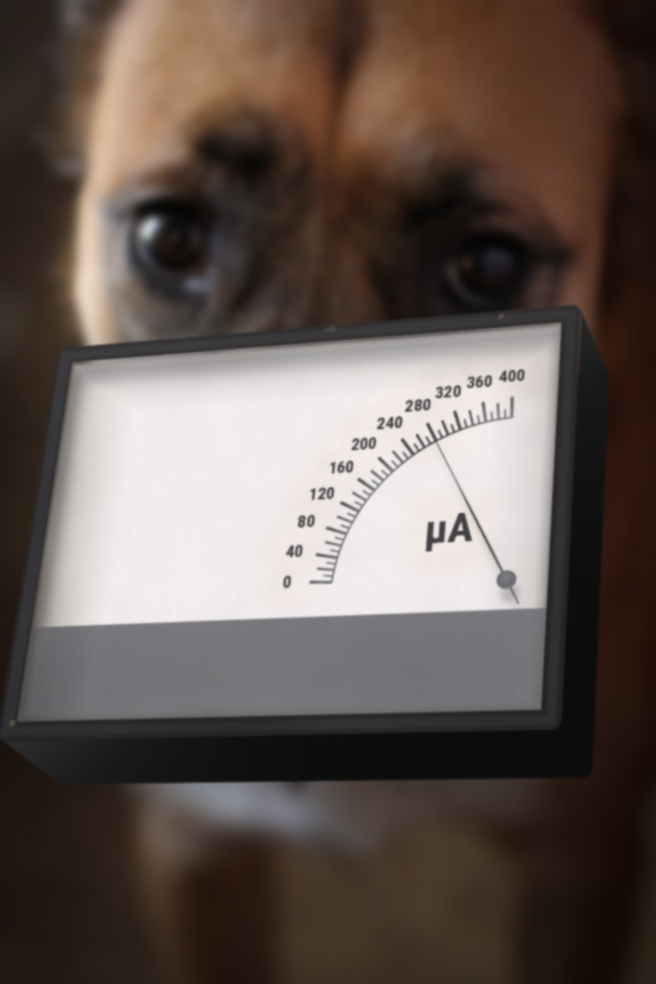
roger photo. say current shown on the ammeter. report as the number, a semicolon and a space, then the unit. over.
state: 280; µA
